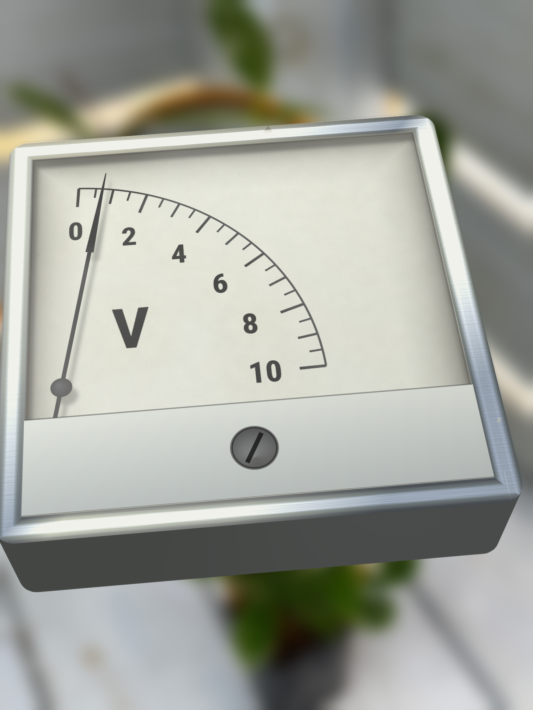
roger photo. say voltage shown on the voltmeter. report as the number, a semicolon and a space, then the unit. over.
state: 0.75; V
